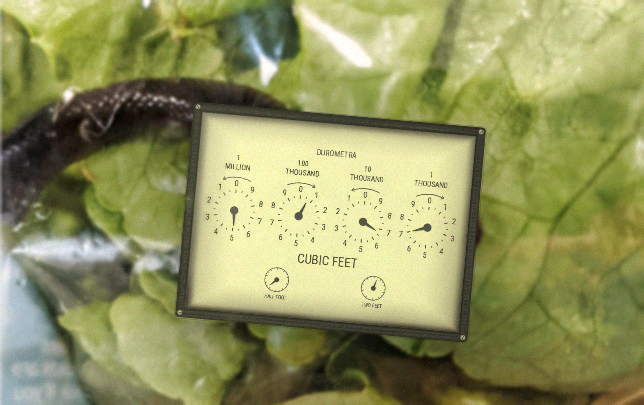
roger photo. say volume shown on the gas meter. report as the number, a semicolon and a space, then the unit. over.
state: 506700; ft³
